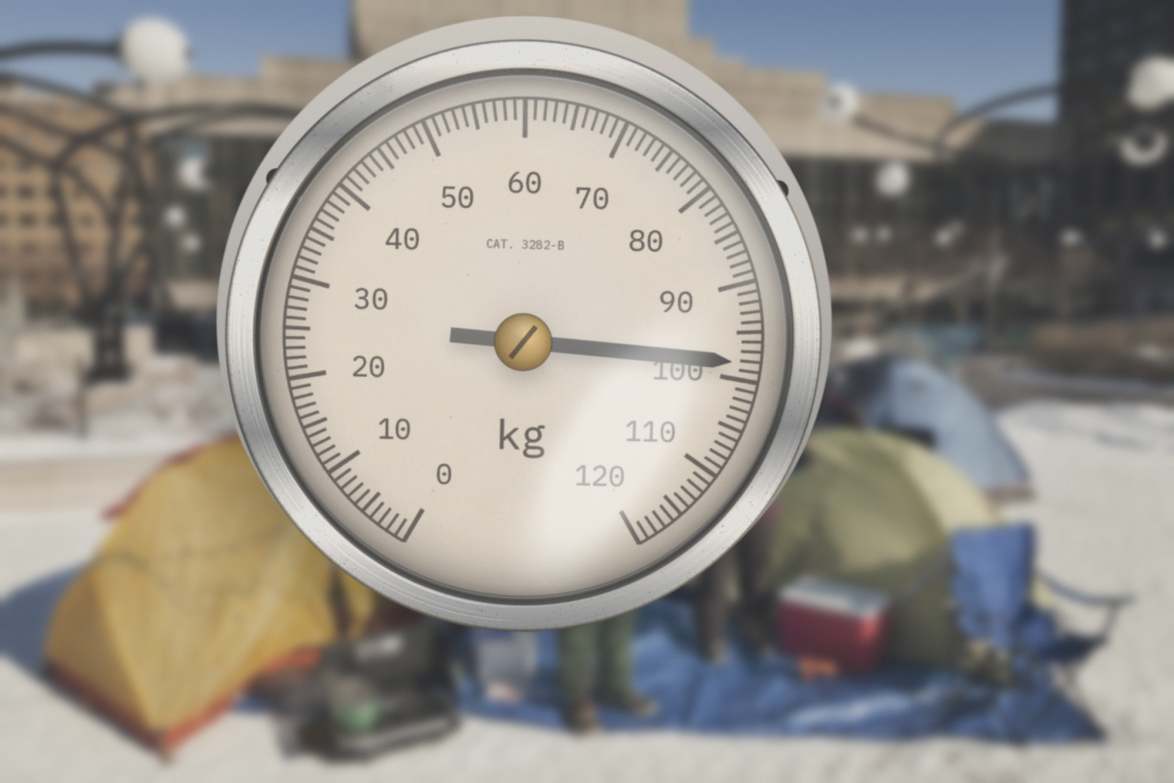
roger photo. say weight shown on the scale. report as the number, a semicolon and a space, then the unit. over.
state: 98; kg
